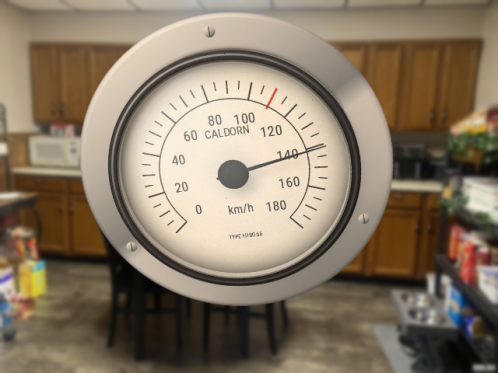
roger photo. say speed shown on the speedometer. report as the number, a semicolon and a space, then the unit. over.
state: 140; km/h
